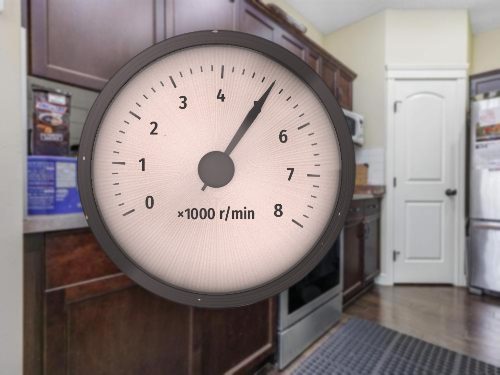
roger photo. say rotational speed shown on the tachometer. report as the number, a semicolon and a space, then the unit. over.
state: 5000; rpm
